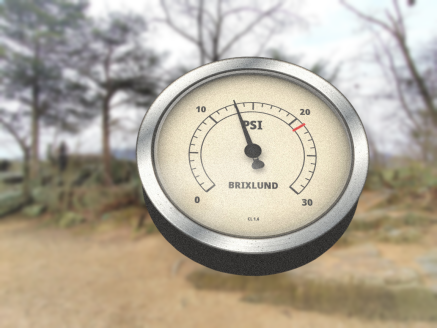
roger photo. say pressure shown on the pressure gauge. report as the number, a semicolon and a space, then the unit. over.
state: 13; psi
